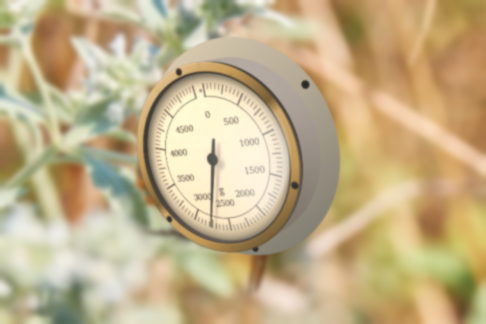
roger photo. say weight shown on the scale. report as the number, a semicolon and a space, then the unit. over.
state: 2750; g
